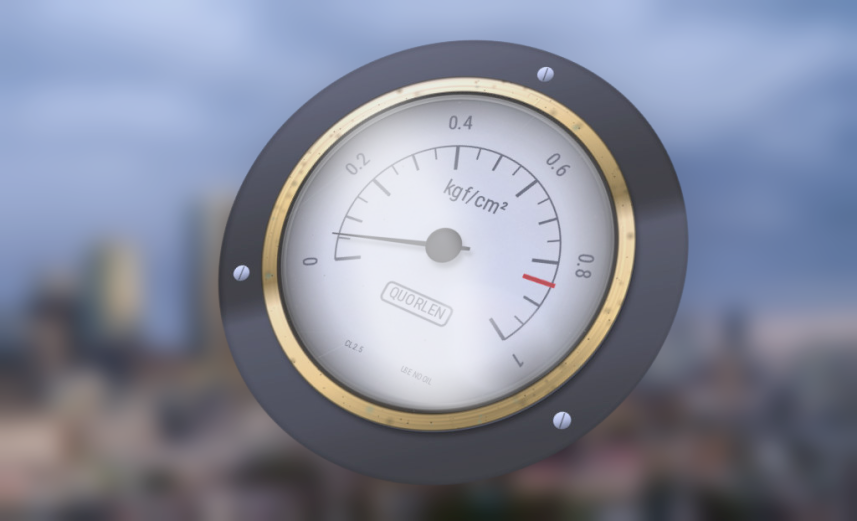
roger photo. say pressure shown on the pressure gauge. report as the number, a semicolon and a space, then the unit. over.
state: 0.05; kg/cm²
